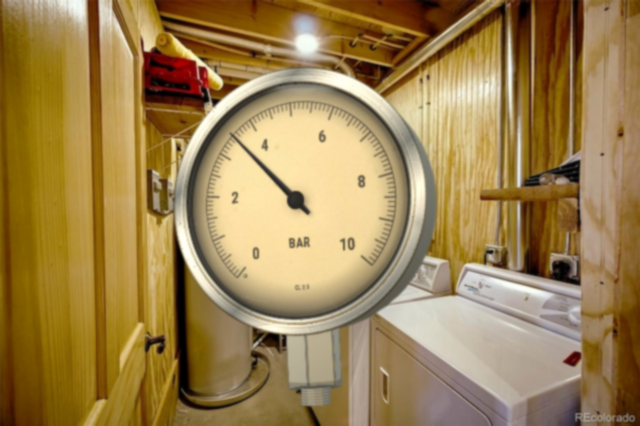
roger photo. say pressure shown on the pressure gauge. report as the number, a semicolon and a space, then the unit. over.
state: 3.5; bar
